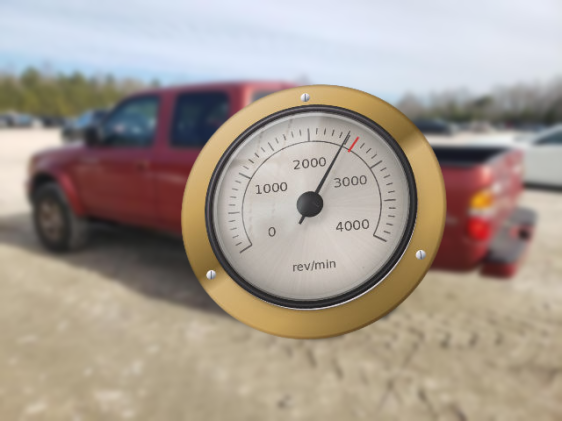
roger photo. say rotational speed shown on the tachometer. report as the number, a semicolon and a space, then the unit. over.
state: 2500; rpm
